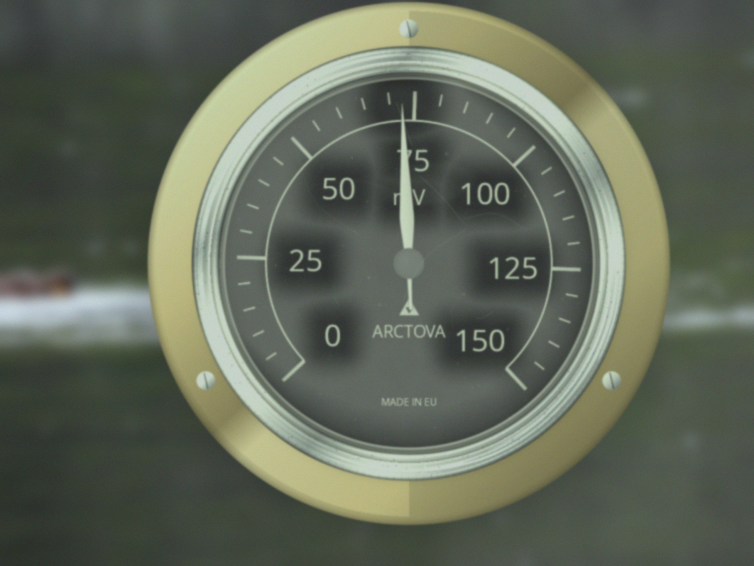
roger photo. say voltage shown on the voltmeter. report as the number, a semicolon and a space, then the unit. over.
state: 72.5; mV
